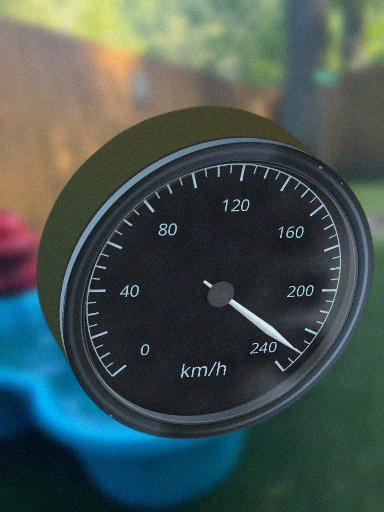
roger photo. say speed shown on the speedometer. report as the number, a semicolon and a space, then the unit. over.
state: 230; km/h
